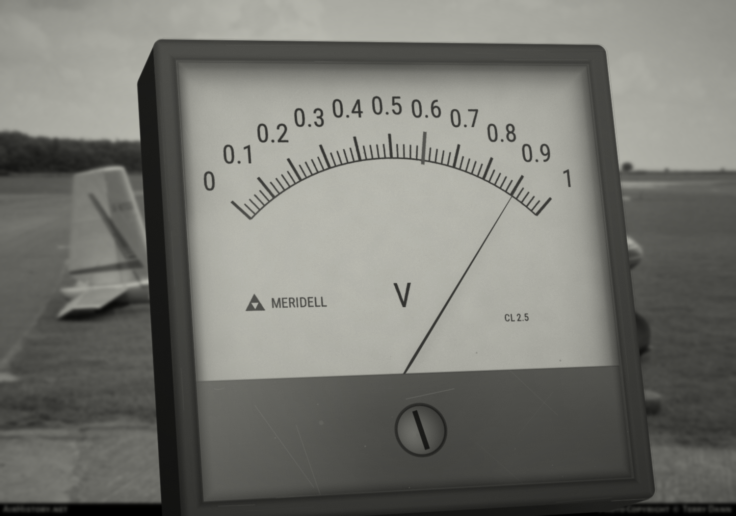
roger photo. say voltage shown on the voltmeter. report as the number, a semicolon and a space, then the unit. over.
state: 0.9; V
